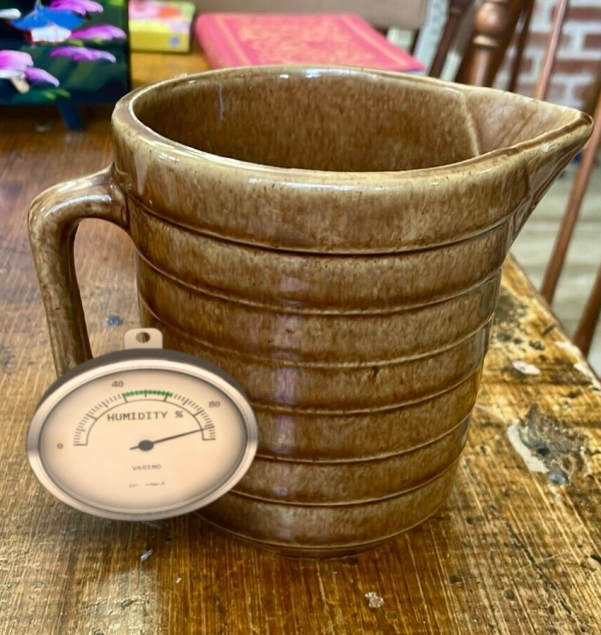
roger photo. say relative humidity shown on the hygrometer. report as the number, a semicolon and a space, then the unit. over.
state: 90; %
